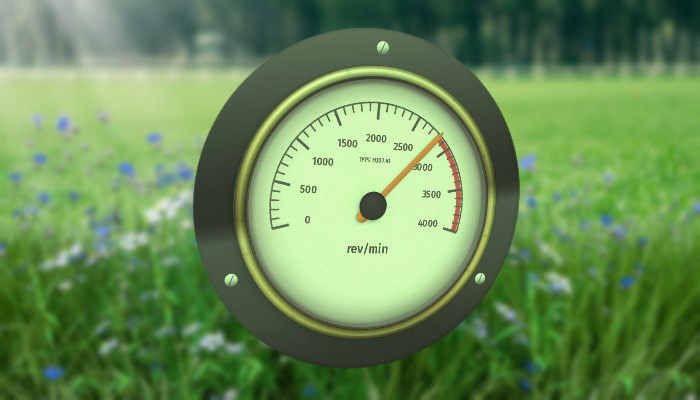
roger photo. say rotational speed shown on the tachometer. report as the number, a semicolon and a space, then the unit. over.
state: 2800; rpm
